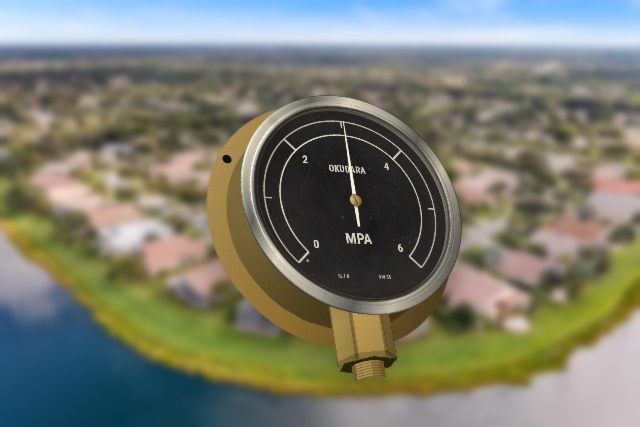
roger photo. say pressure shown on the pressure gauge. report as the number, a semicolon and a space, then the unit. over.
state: 3; MPa
